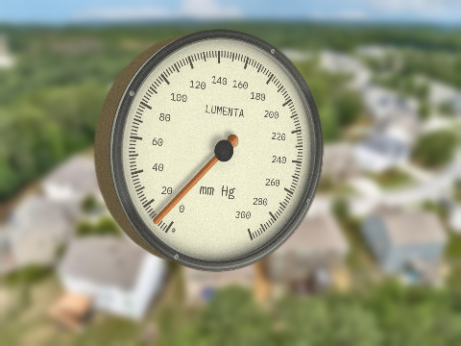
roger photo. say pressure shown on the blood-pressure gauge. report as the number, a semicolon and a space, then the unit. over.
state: 10; mmHg
